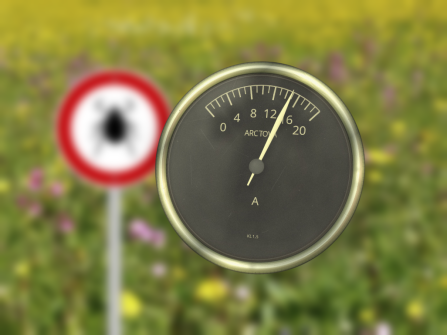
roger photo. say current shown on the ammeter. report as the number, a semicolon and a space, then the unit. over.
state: 15; A
